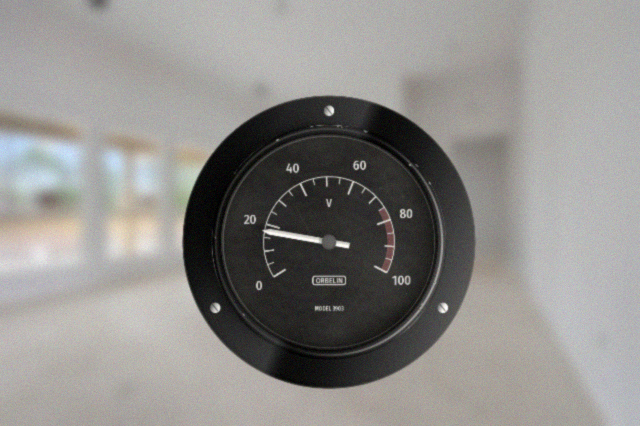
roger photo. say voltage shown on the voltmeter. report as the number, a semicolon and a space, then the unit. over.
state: 17.5; V
